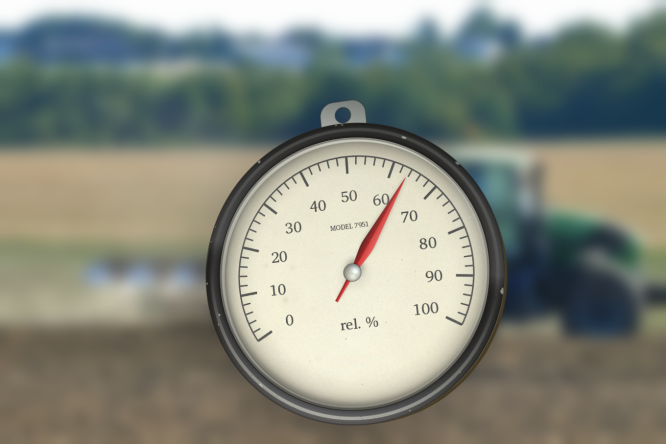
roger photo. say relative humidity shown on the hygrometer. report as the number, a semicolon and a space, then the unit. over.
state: 64; %
